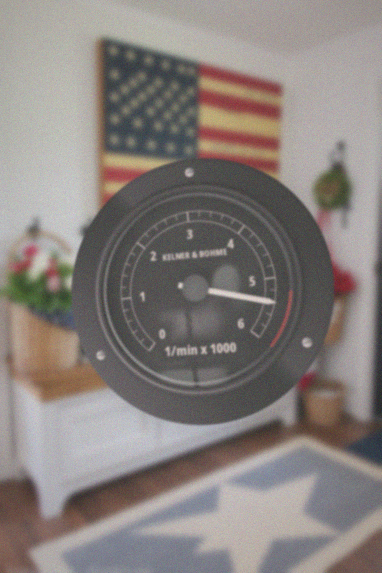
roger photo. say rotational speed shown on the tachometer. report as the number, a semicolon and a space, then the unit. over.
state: 5400; rpm
